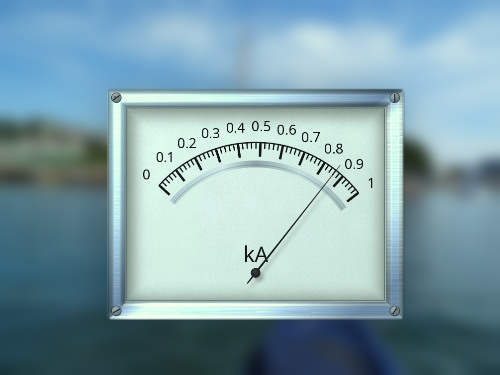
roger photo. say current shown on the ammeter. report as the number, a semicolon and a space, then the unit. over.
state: 0.86; kA
